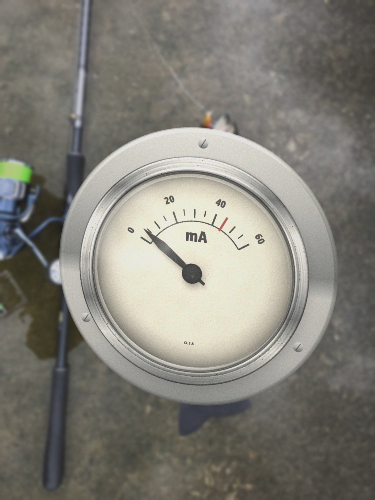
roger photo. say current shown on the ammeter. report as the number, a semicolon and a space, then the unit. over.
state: 5; mA
